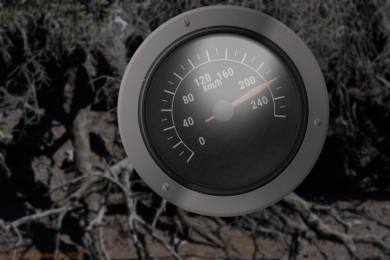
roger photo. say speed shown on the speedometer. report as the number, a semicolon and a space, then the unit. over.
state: 220; km/h
